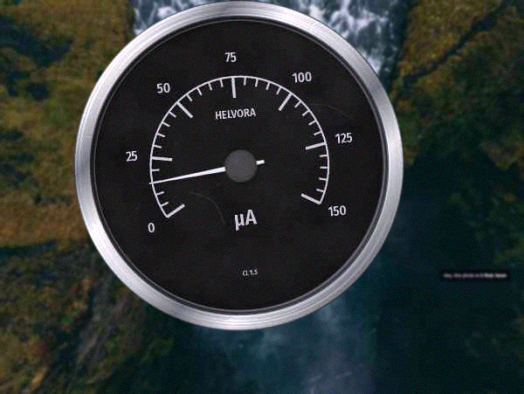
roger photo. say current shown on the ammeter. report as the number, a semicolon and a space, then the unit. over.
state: 15; µA
